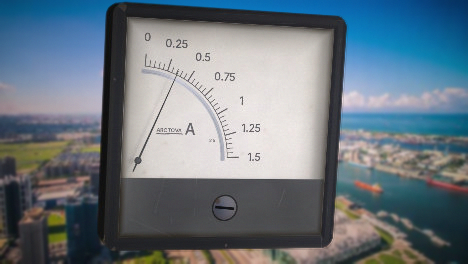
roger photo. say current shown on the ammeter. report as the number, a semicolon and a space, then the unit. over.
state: 0.35; A
